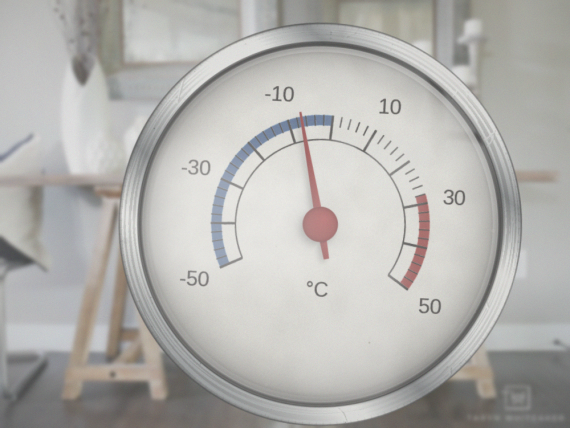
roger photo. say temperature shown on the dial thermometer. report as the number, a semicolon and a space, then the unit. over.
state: -7; °C
